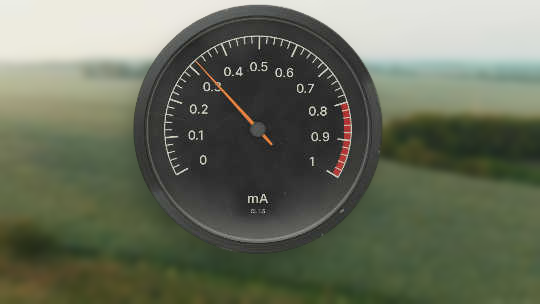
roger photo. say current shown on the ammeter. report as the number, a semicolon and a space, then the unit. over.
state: 0.32; mA
